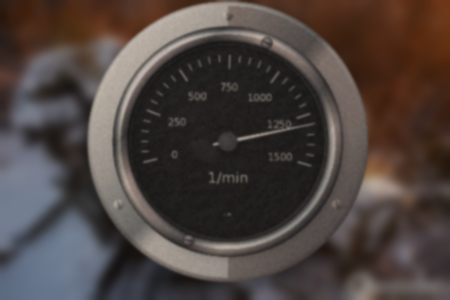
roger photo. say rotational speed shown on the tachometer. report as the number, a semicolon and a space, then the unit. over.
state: 1300; rpm
